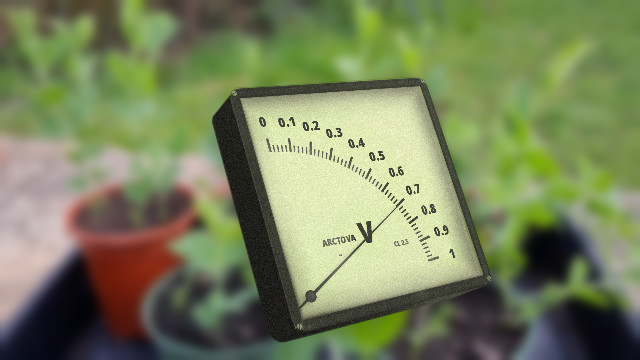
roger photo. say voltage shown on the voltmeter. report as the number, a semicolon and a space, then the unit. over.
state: 0.7; V
